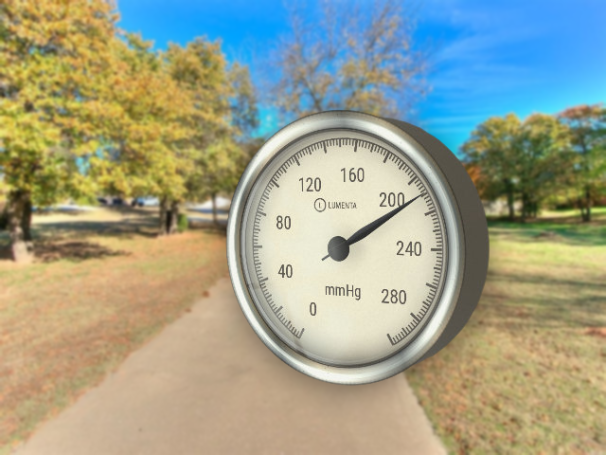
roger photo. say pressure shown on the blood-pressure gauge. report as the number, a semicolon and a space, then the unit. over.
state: 210; mmHg
